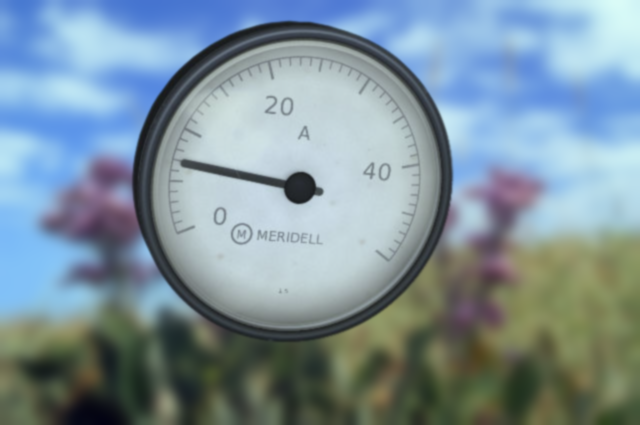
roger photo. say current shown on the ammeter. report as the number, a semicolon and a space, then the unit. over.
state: 7; A
